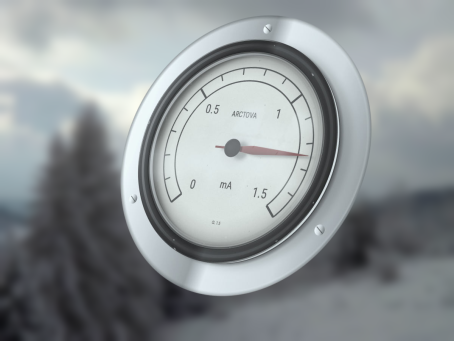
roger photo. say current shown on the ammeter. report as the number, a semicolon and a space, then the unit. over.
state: 1.25; mA
